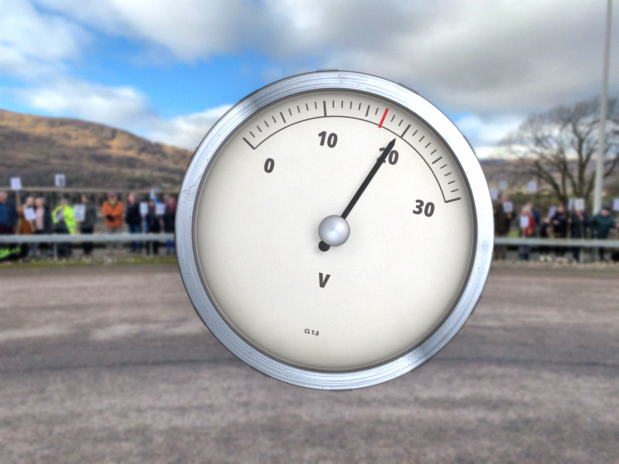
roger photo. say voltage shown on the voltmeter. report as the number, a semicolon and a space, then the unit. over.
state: 19.5; V
